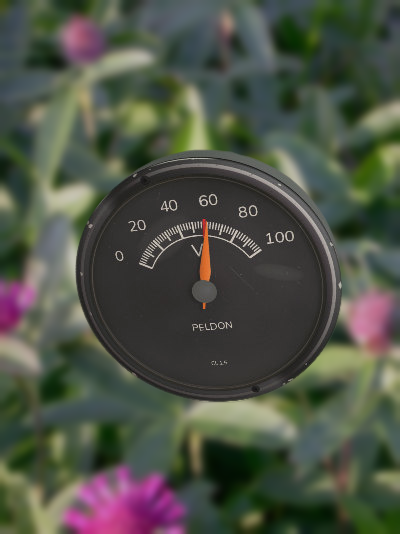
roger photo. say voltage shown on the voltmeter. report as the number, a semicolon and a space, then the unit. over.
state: 60; V
